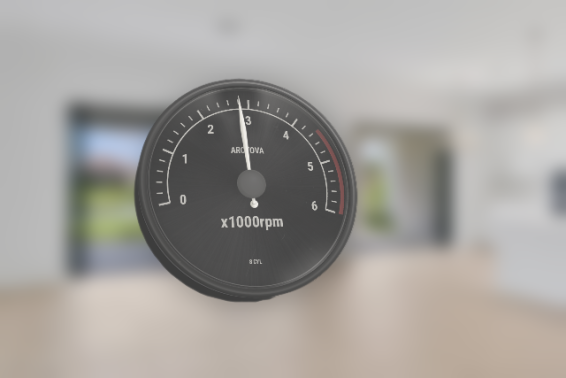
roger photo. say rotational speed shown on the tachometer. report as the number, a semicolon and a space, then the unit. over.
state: 2800; rpm
